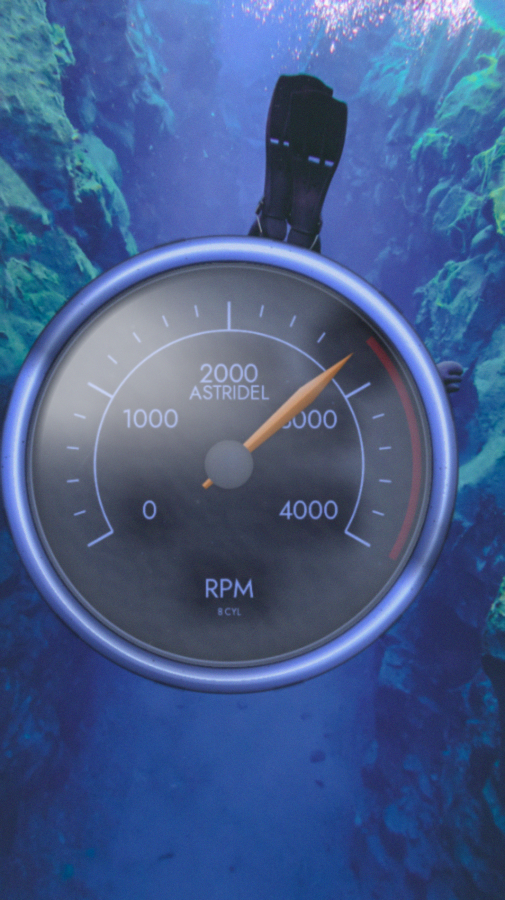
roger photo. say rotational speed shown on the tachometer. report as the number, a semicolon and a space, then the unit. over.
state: 2800; rpm
